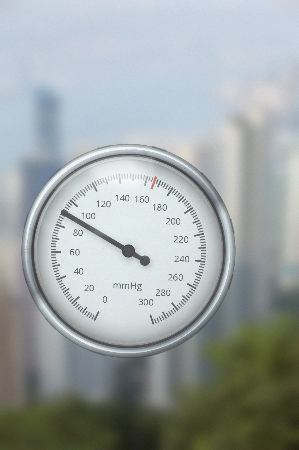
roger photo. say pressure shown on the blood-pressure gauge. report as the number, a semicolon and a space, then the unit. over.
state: 90; mmHg
